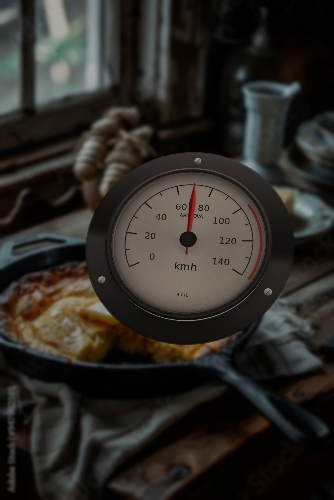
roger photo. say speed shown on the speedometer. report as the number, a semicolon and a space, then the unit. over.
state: 70; km/h
